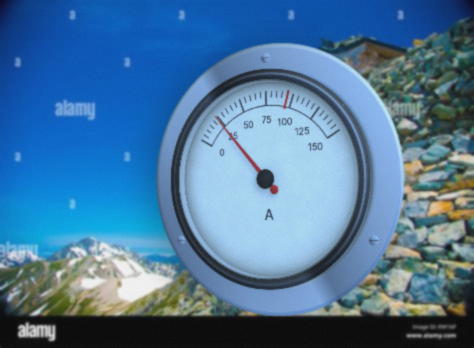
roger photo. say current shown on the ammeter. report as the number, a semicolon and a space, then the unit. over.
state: 25; A
